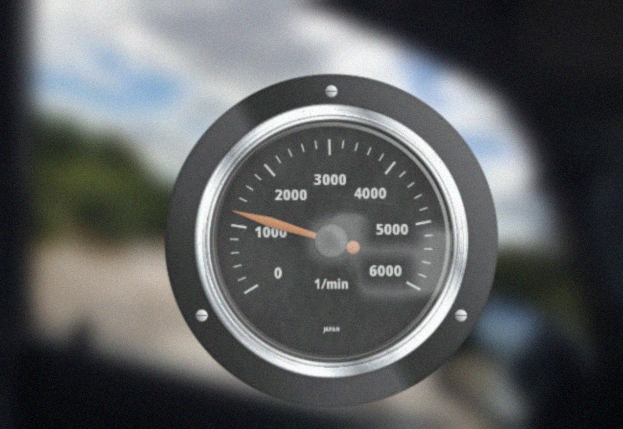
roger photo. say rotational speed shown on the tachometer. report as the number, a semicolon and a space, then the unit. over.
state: 1200; rpm
